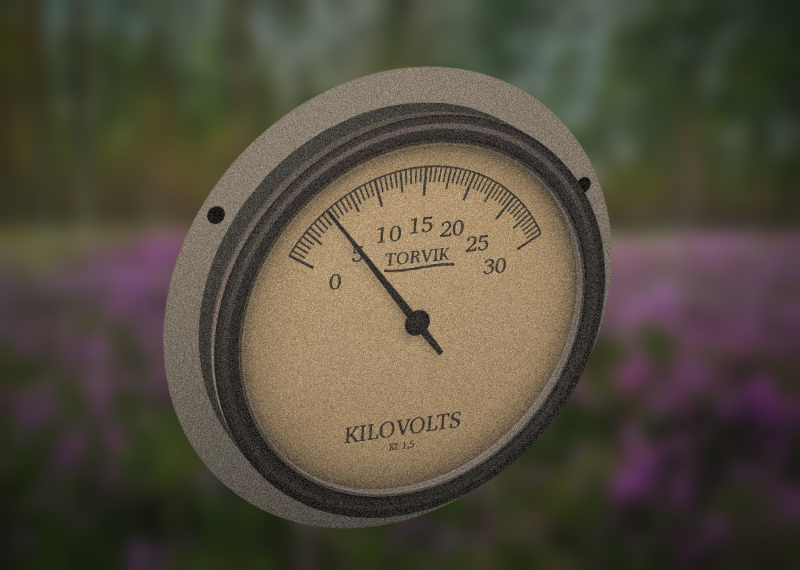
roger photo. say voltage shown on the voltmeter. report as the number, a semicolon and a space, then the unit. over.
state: 5; kV
